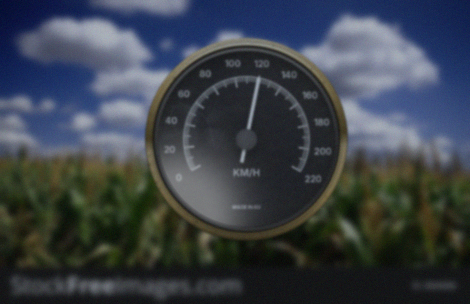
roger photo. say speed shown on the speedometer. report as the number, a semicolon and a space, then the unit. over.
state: 120; km/h
